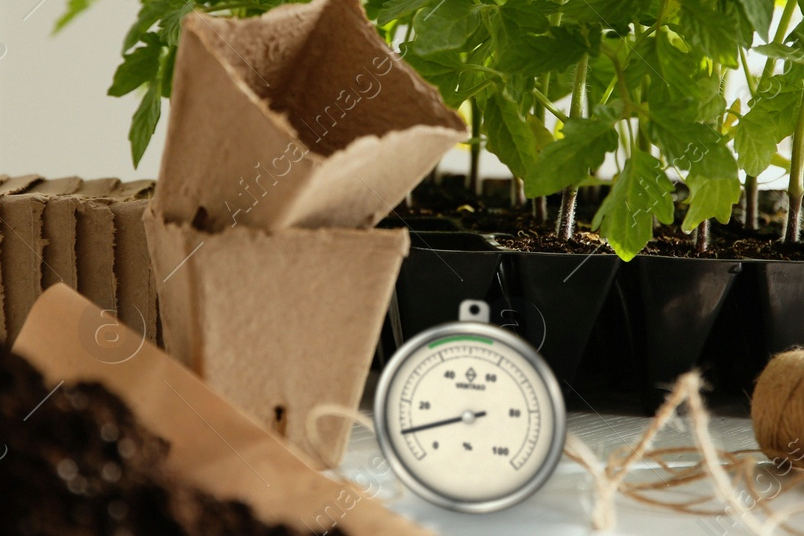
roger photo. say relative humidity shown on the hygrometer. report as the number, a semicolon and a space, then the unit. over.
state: 10; %
